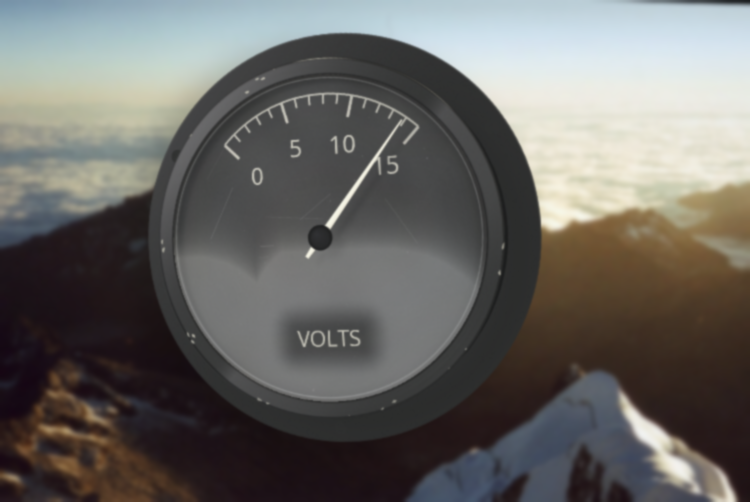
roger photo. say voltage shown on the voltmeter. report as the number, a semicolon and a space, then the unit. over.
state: 14; V
